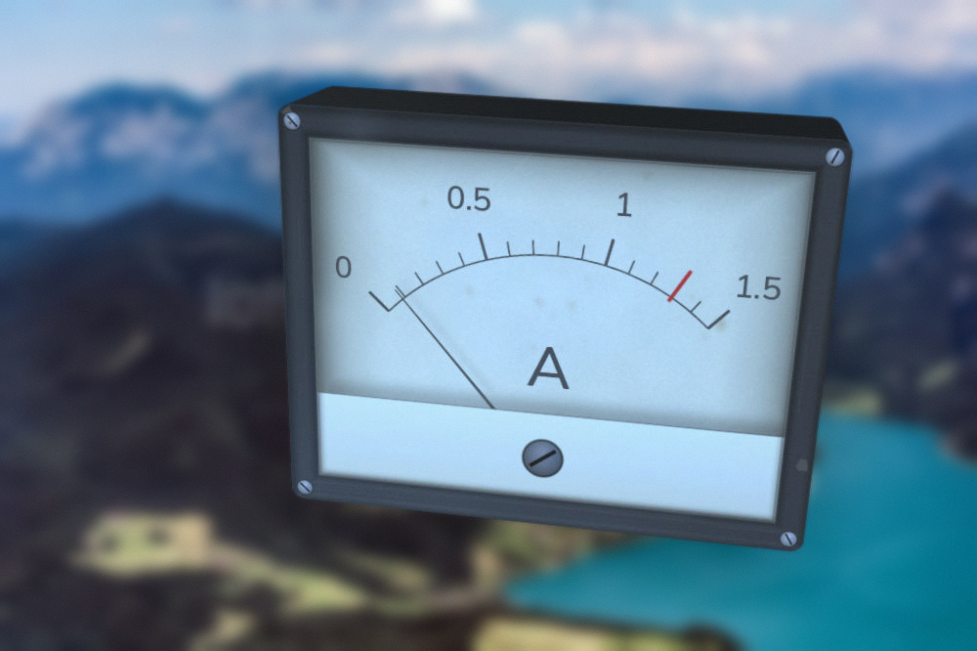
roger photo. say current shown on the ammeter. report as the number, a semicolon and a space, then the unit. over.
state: 0.1; A
